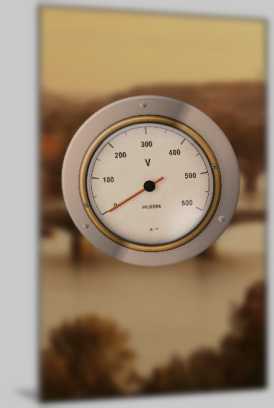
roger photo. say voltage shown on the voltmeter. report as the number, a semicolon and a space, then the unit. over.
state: 0; V
